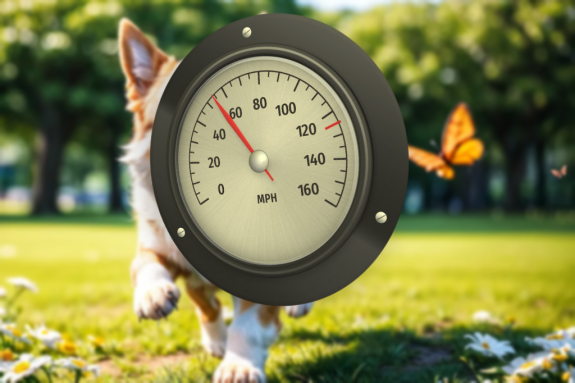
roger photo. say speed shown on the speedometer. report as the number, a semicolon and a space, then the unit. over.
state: 55; mph
